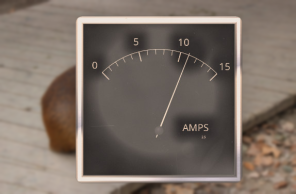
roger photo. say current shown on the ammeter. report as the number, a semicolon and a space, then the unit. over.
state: 11; A
